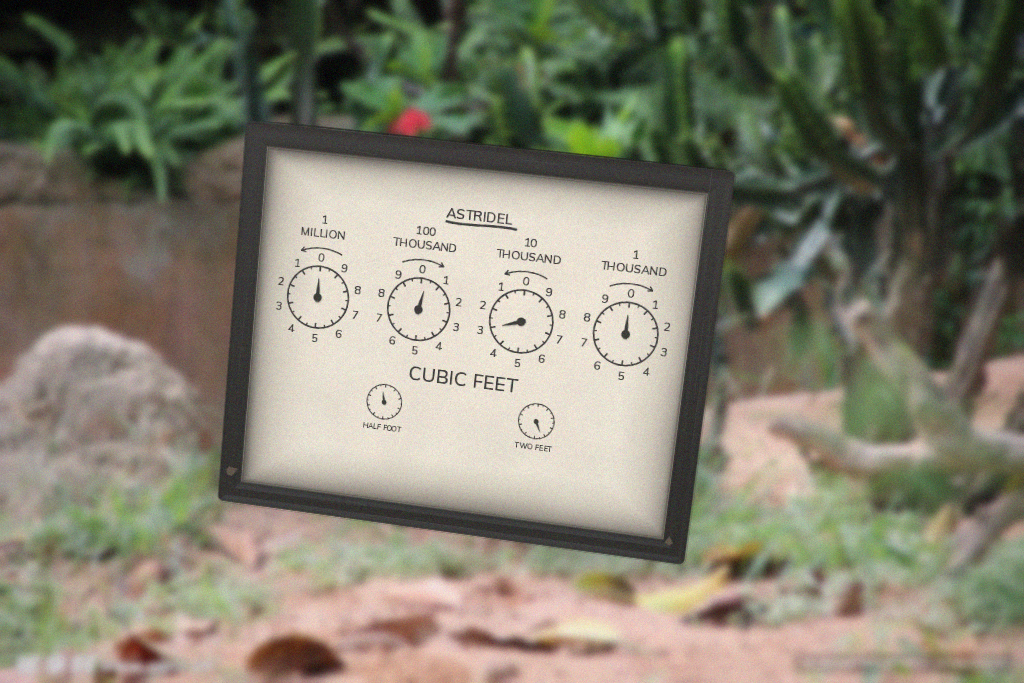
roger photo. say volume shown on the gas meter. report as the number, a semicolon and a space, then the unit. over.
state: 3000; ft³
